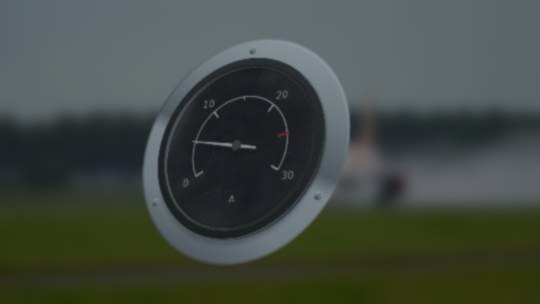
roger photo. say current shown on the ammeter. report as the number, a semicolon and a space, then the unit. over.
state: 5; A
